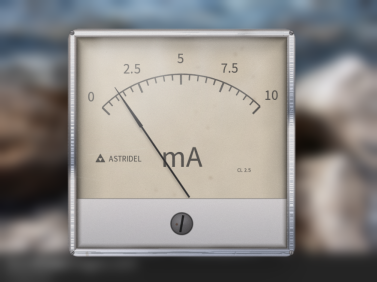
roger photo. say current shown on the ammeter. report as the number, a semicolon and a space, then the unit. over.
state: 1.25; mA
